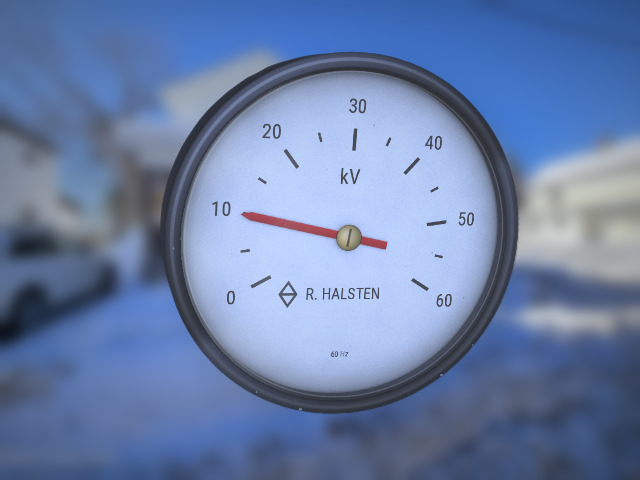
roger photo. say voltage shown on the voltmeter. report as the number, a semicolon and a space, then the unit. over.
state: 10; kV
